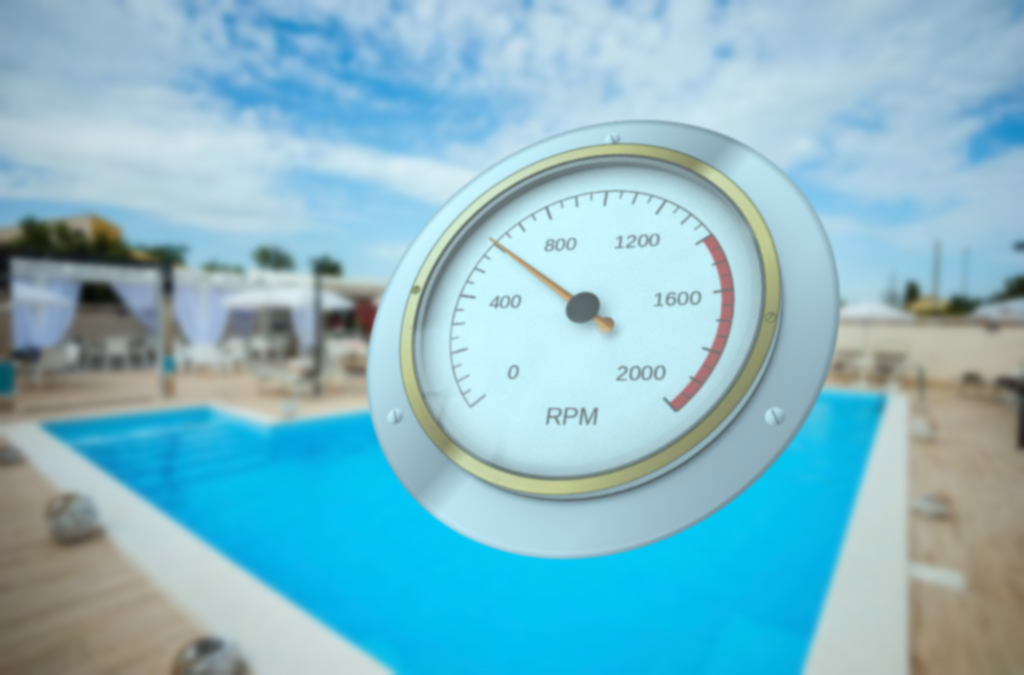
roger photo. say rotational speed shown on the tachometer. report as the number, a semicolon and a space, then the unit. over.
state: 600; rpm
